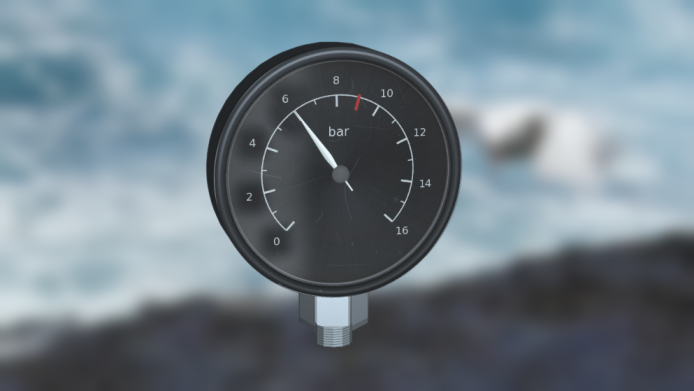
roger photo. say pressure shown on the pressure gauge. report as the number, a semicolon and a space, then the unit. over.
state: 6; bar
